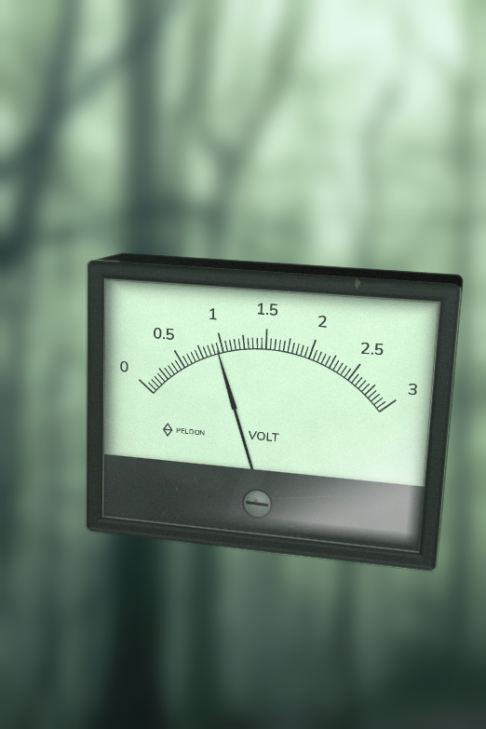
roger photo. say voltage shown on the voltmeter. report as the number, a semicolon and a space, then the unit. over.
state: 0.95; V
